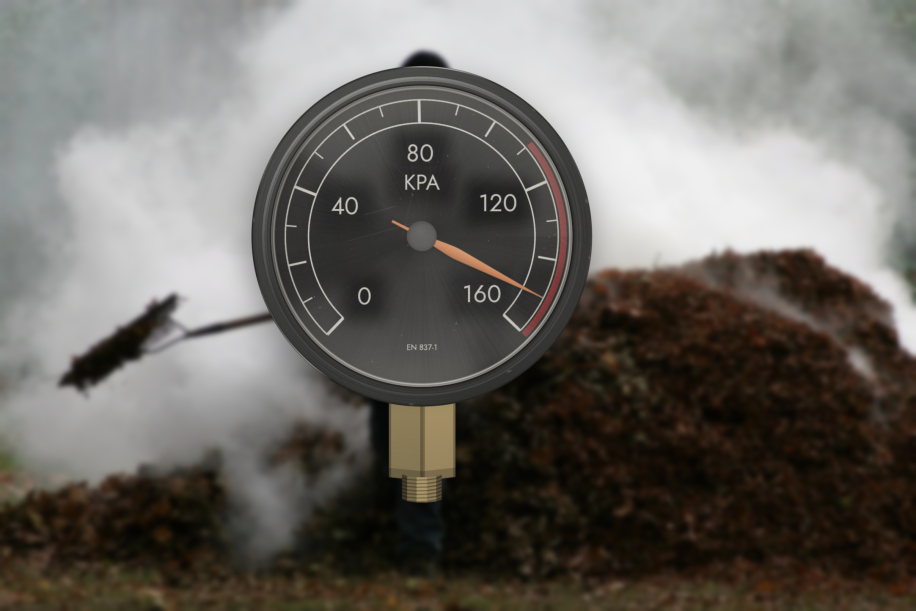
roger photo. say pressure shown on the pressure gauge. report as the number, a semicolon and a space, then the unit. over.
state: 150; kPa
